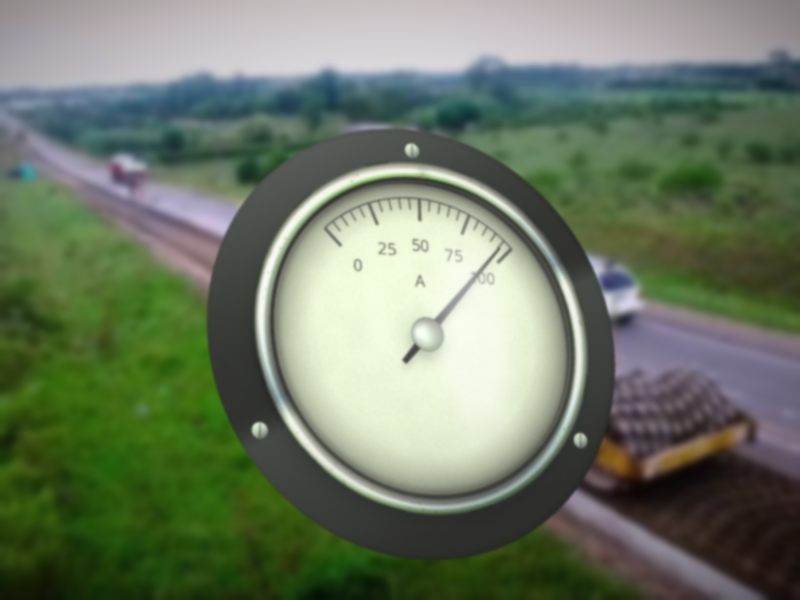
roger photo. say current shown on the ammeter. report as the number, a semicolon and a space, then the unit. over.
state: 95; A
